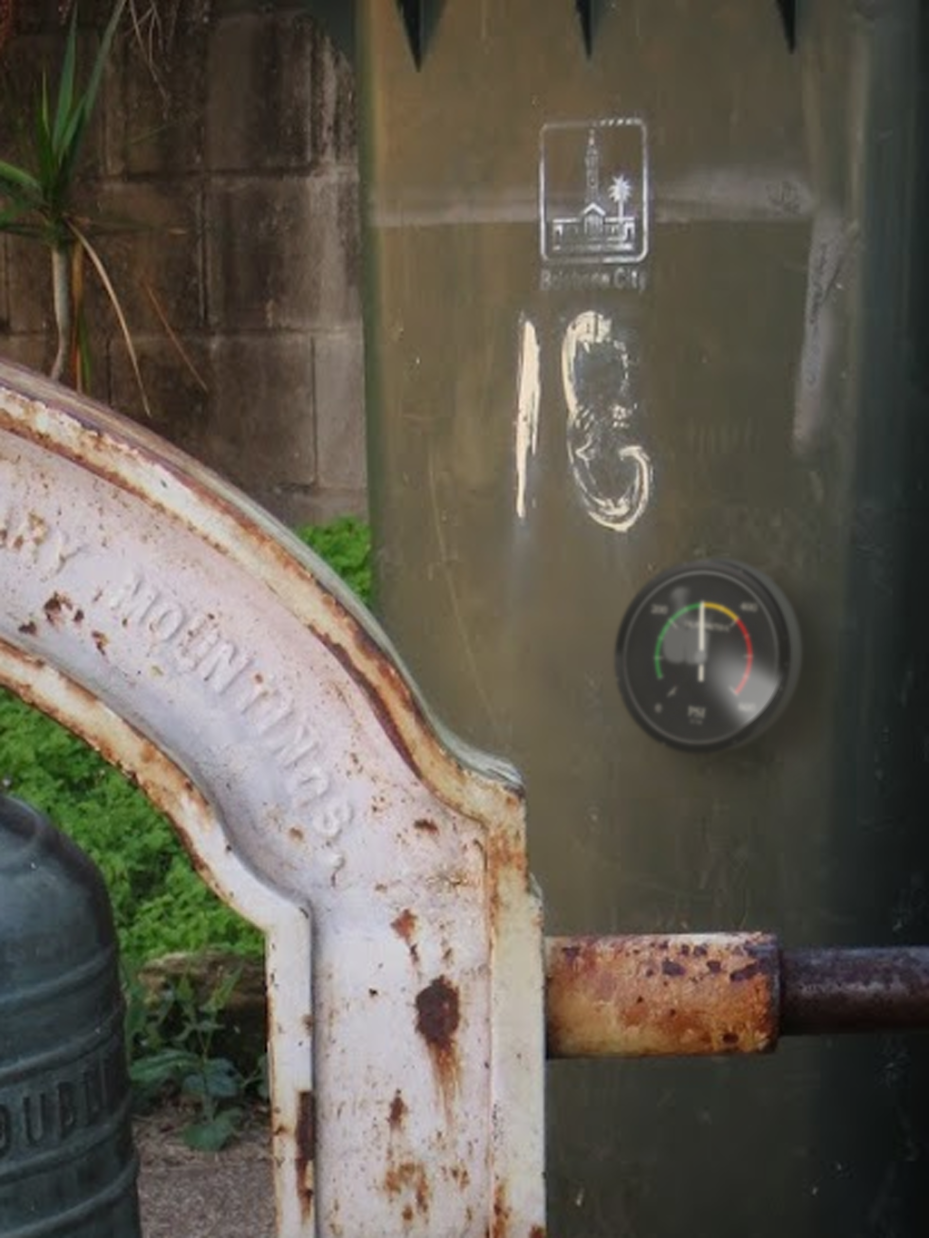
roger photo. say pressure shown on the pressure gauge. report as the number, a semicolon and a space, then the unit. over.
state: 300; psi
